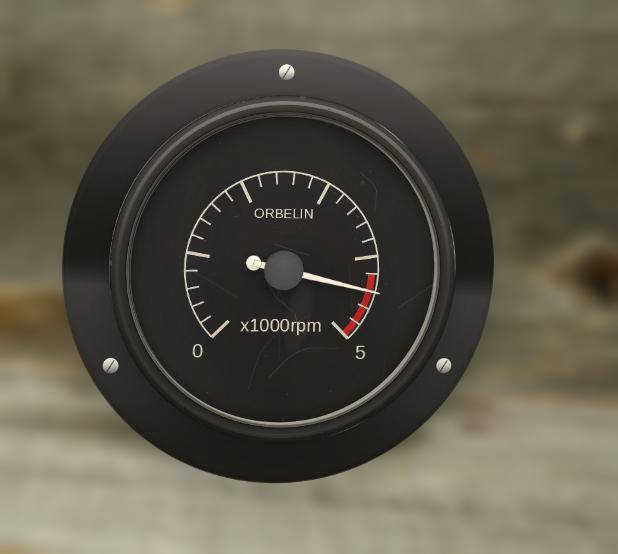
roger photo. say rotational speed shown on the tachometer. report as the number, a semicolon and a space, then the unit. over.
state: 4400; rpm
